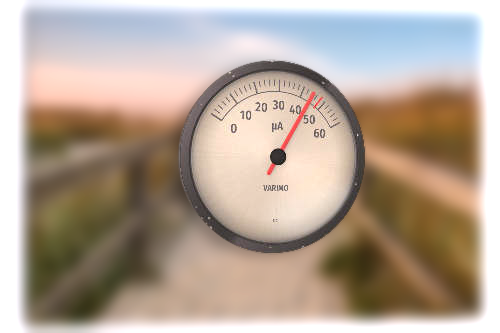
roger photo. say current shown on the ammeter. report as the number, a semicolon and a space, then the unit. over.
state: 44; µA
